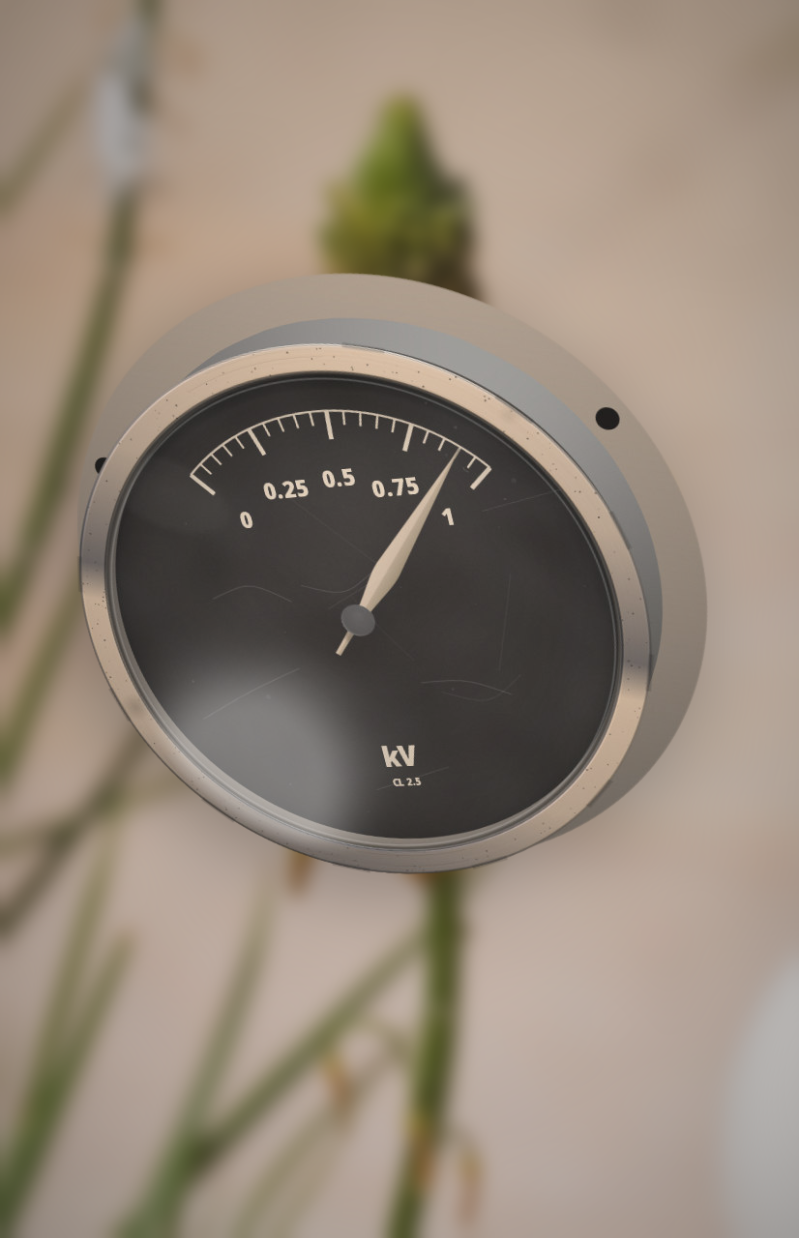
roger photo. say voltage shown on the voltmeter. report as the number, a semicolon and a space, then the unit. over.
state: 0.9; kV
